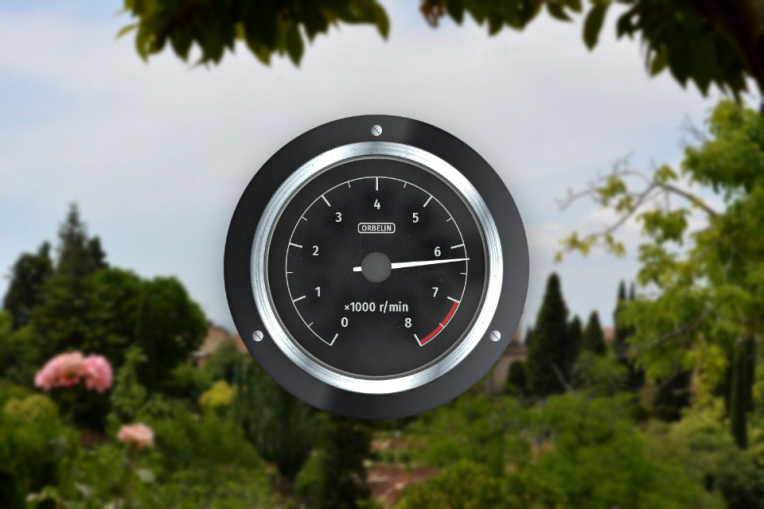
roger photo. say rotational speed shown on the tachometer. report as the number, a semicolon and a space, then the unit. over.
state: 6250; rpm
